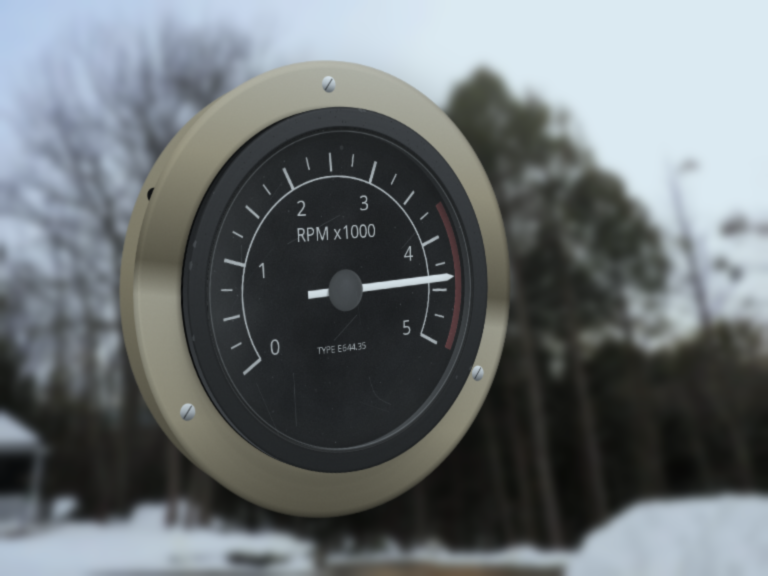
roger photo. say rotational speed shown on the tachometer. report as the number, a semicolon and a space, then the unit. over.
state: 4375; rpm
